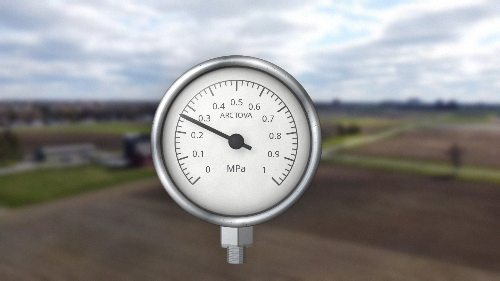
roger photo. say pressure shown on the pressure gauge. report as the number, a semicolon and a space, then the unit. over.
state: 0.26; MPa
